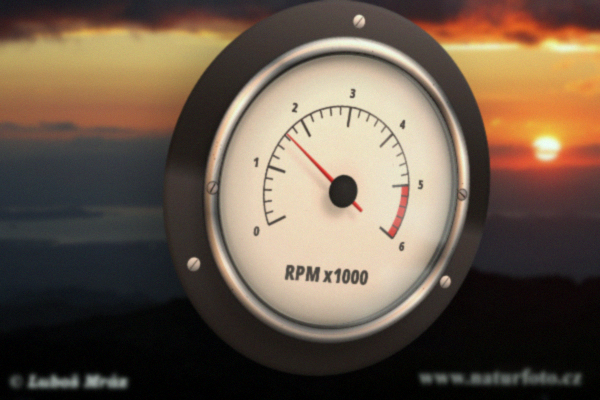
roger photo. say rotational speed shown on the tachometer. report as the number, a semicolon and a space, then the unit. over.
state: 1600; rpm
